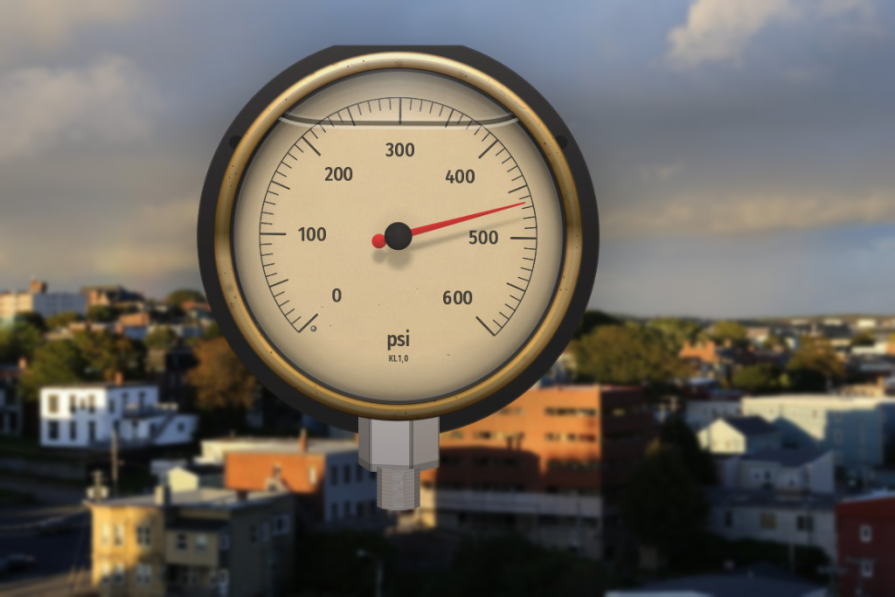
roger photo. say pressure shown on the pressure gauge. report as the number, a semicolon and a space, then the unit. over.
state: 465; psi
